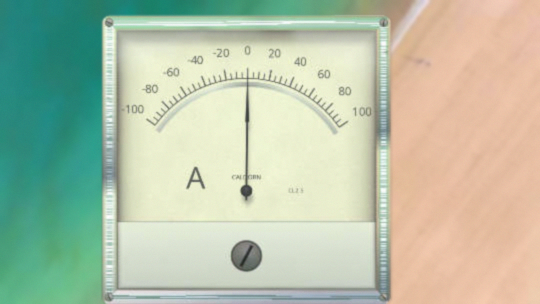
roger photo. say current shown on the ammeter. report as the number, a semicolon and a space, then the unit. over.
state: 0; A
